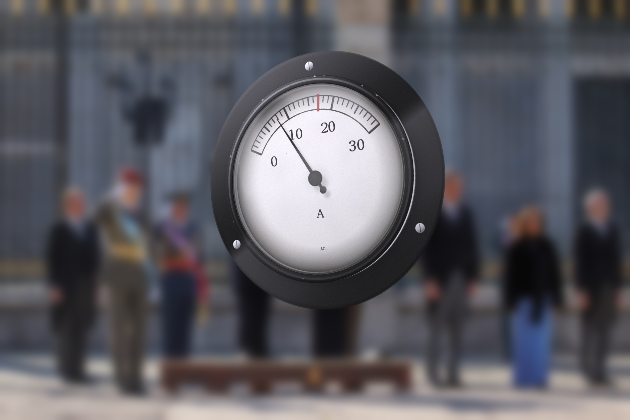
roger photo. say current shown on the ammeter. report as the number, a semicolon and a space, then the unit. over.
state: 8; A
